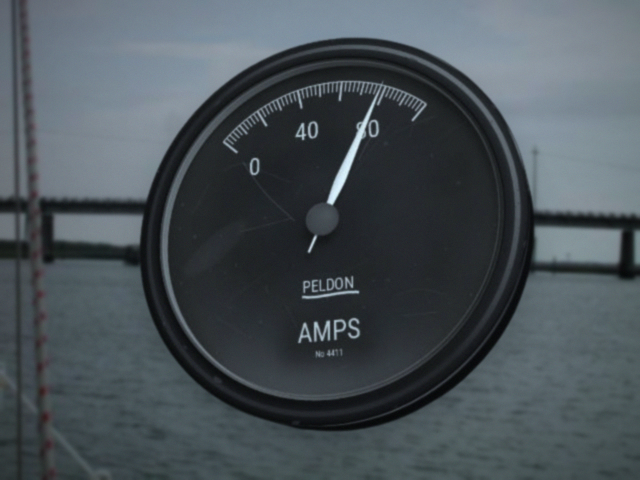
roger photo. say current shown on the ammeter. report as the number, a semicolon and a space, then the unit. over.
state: 80; A
